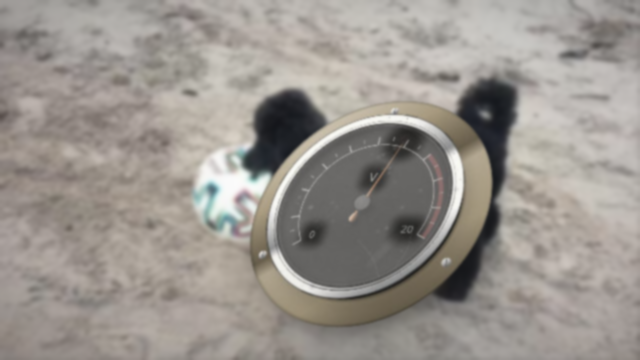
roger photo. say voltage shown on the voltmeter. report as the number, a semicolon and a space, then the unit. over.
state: 12; V
